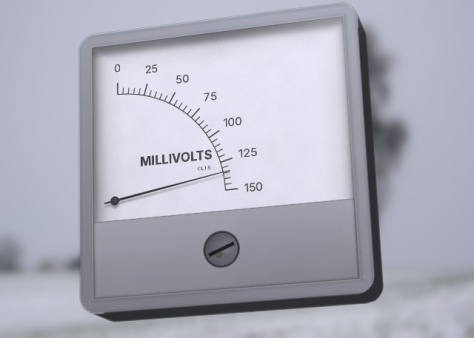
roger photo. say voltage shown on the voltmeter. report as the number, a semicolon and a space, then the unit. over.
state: 135; mV
